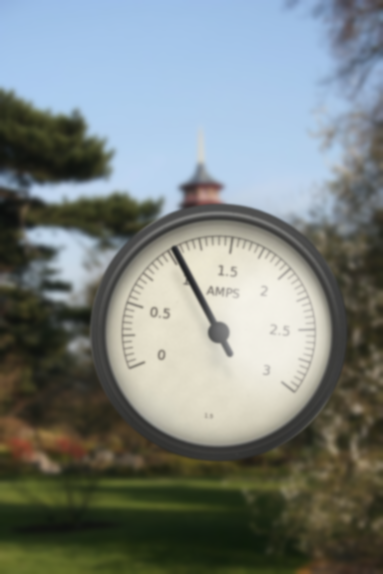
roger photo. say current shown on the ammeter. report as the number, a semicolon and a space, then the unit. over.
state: 1.05; A
